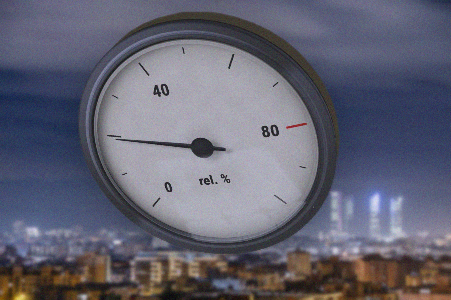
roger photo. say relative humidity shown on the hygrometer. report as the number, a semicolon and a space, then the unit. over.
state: 20; %
